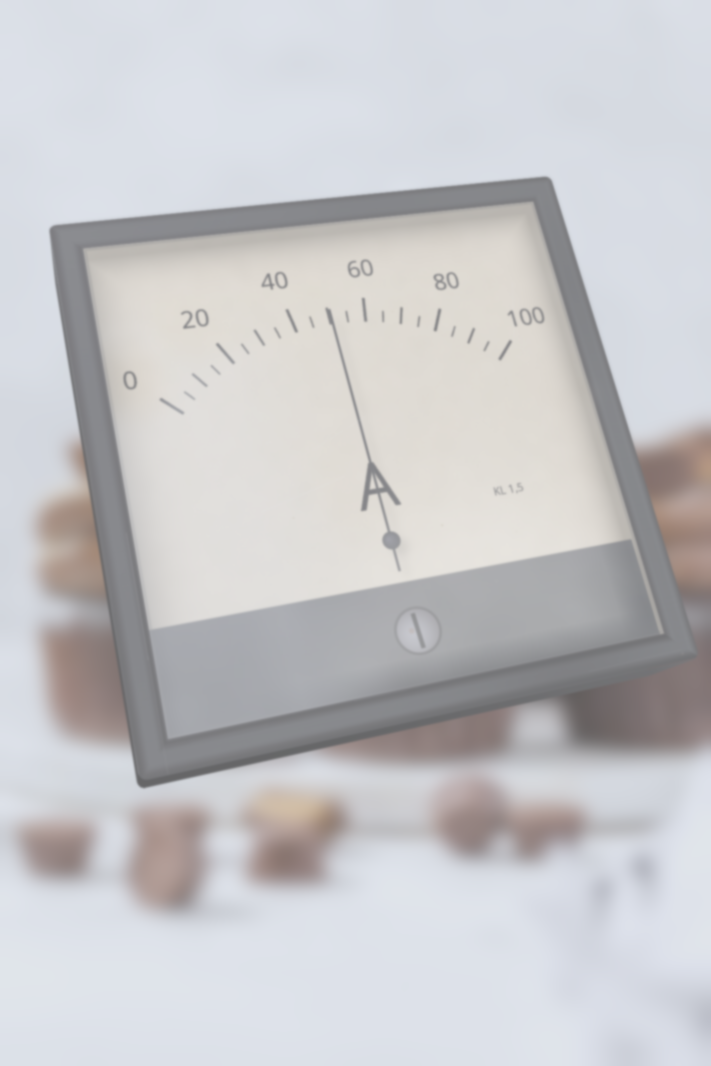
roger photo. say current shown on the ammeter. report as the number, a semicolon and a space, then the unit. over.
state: 50; A
